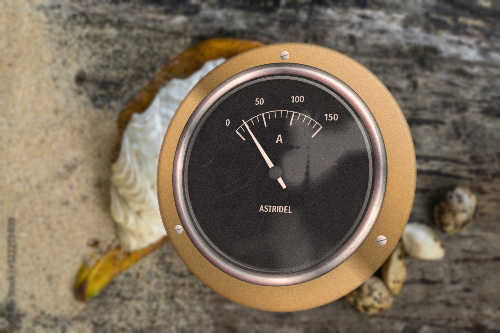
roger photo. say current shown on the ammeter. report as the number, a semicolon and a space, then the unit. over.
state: 20; A
